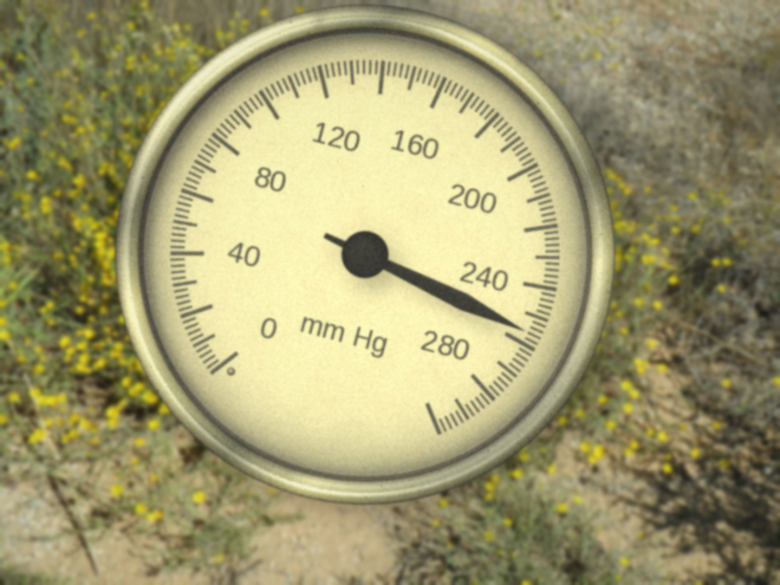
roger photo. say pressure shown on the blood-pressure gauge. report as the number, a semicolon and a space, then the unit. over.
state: 256; mmHg
